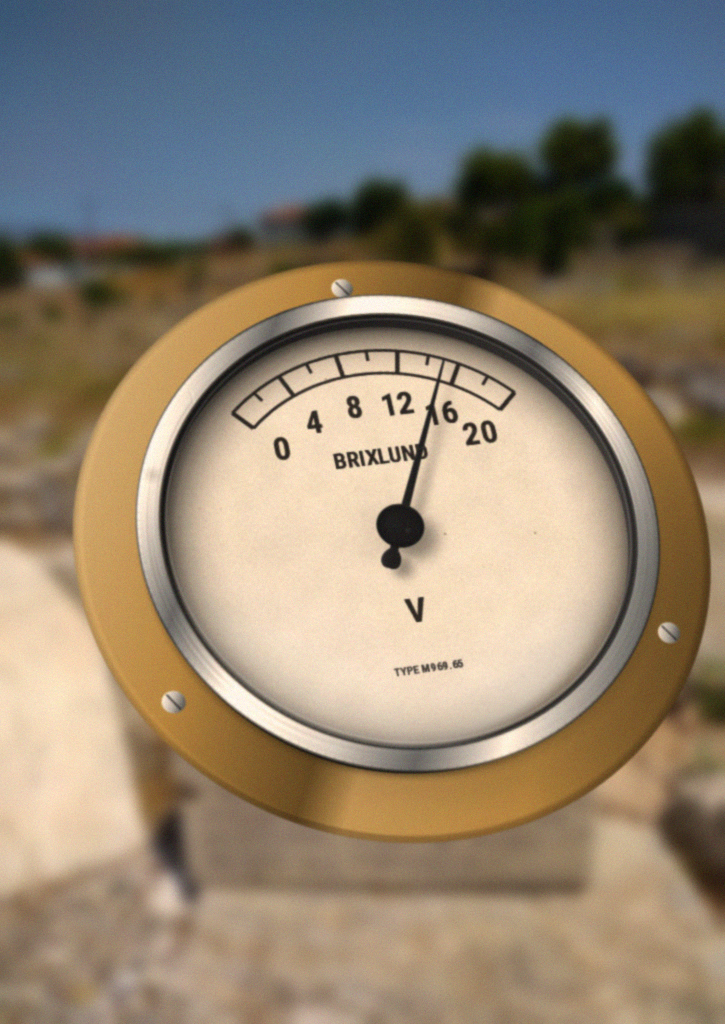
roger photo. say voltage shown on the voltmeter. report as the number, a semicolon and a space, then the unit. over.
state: 15; V
